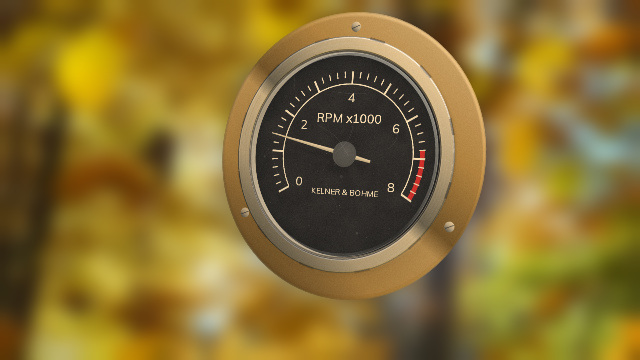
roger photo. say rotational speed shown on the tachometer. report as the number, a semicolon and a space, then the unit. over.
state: 1400; rpm
